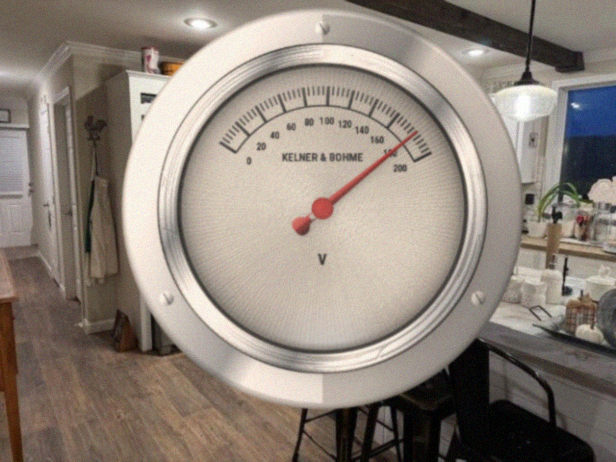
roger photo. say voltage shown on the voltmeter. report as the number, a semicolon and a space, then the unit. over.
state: 180; V
